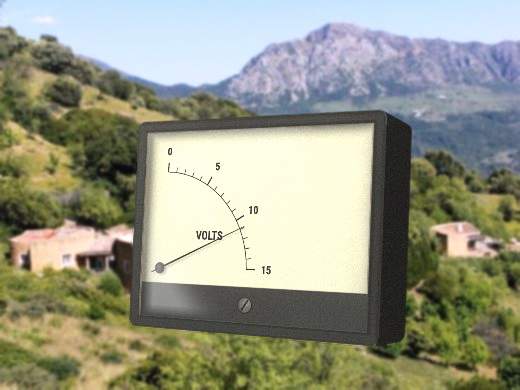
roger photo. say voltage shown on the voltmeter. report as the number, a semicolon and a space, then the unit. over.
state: 11; V
